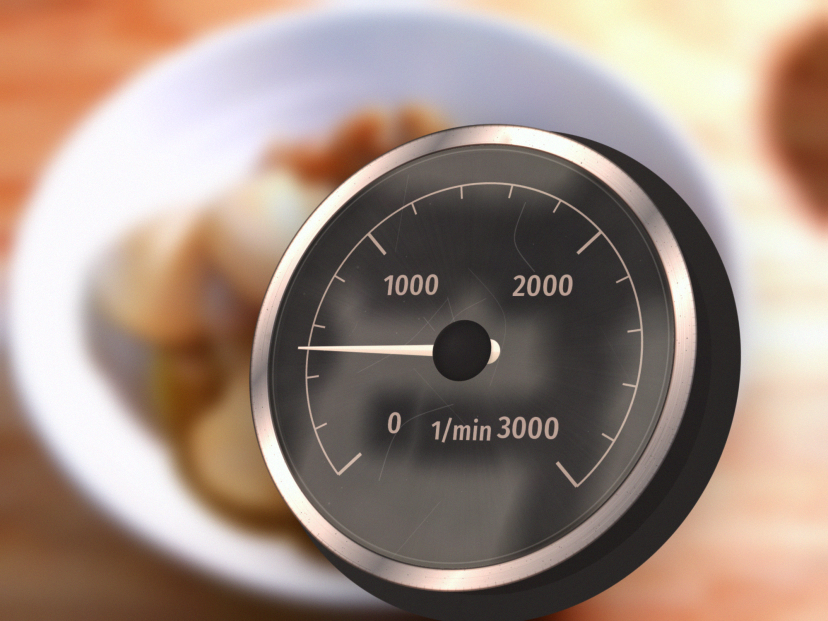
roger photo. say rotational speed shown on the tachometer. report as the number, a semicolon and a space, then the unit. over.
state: 500; rpm
